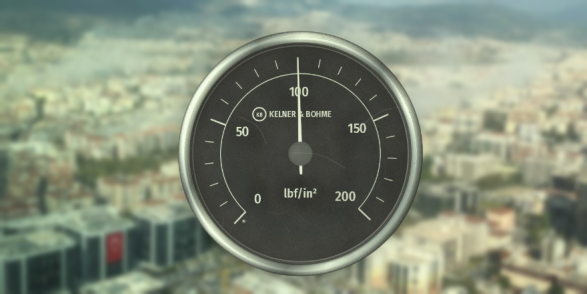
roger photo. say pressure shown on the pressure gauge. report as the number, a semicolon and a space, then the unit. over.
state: 100; psi
